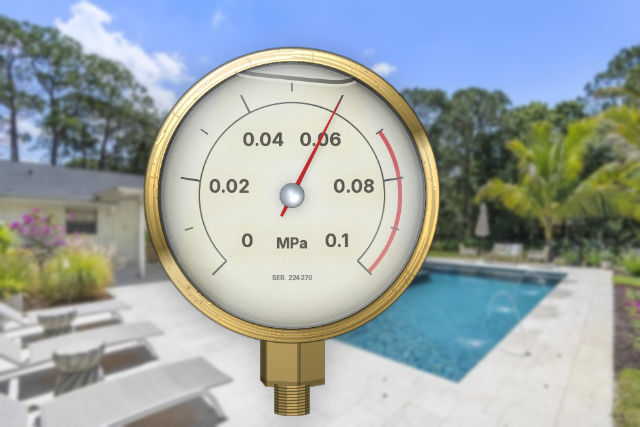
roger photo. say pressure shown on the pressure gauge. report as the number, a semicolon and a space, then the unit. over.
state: 0.06; MPa
